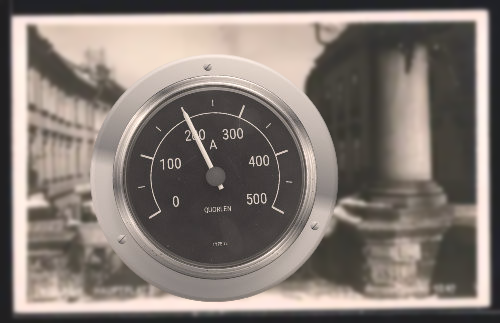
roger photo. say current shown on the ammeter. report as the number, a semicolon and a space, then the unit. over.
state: 200; A
